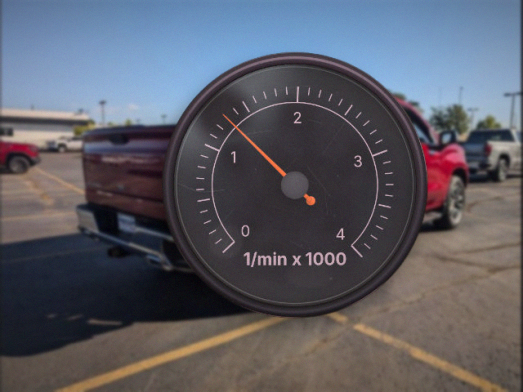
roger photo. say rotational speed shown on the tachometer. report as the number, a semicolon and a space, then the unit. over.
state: 1300; rpm
